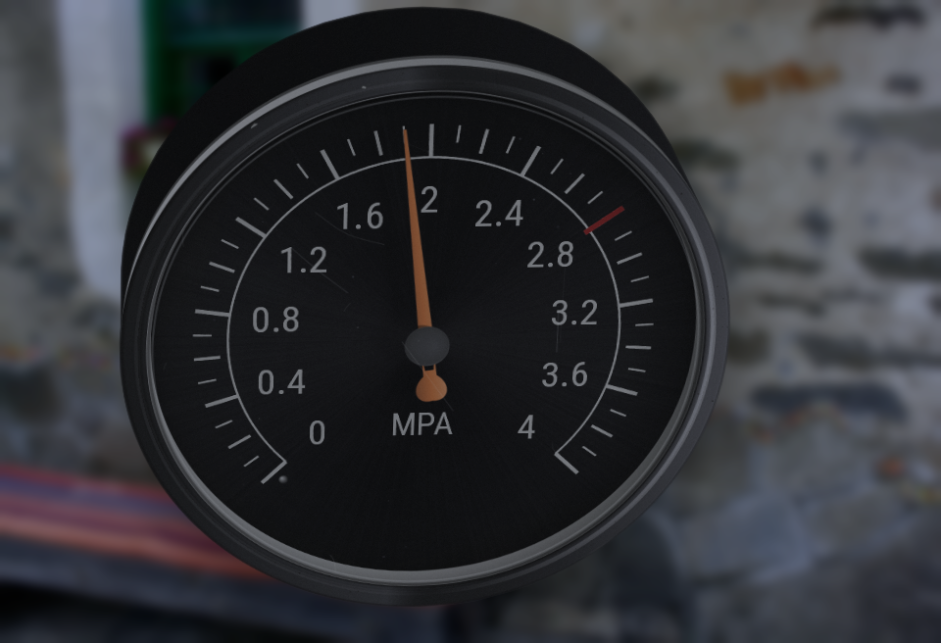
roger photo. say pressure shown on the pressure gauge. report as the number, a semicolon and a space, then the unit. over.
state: 1.9; MPa
